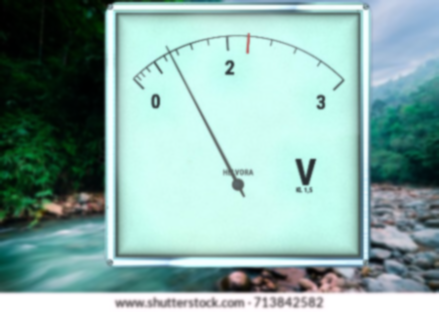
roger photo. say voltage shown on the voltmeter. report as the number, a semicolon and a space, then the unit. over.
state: 1.3; V
